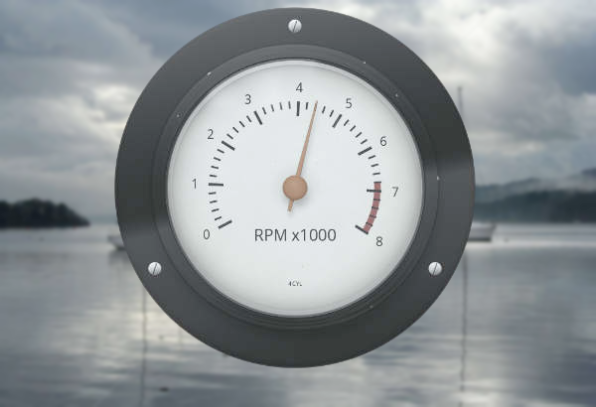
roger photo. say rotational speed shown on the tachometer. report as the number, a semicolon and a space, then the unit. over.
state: 4400; rpm
